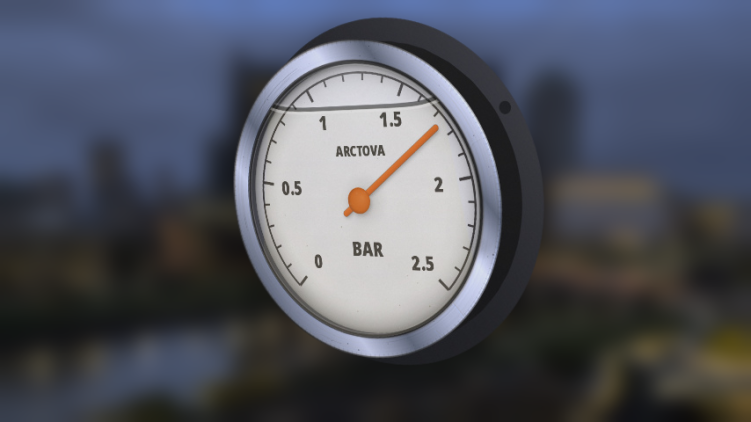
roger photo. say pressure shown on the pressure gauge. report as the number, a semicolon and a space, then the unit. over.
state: 1.75; bar
